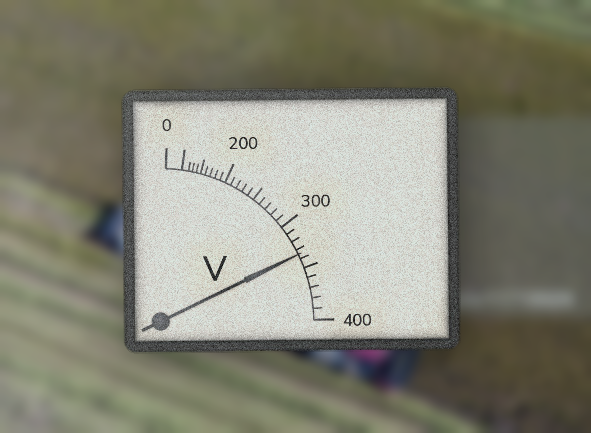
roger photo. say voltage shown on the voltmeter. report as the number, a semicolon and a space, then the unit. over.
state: 335; V
